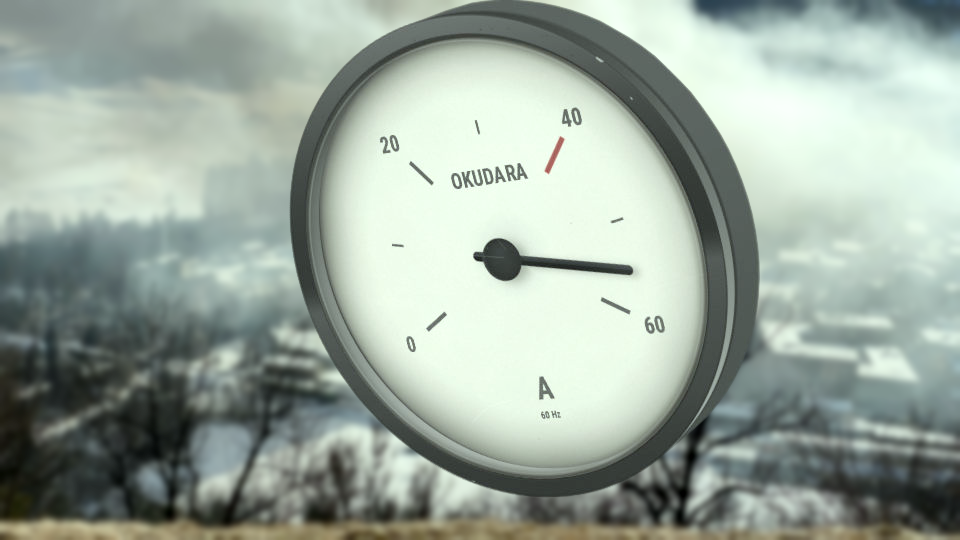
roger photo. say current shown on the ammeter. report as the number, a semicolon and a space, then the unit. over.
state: 55; A
